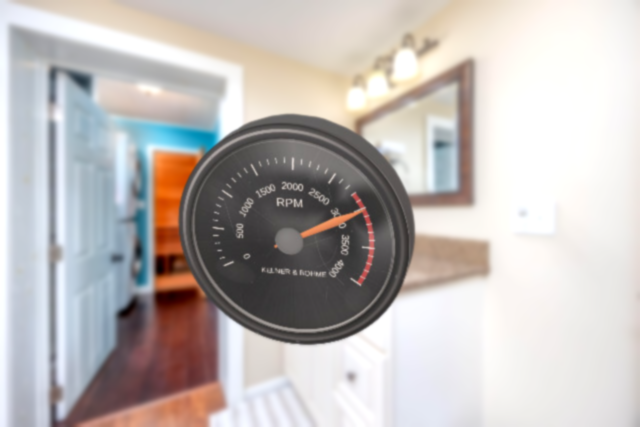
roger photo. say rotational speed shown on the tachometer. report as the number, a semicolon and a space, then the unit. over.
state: 3000; rpm
